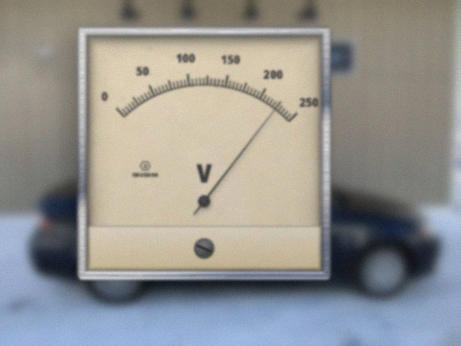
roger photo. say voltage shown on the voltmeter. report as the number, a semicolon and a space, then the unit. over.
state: 225; V
